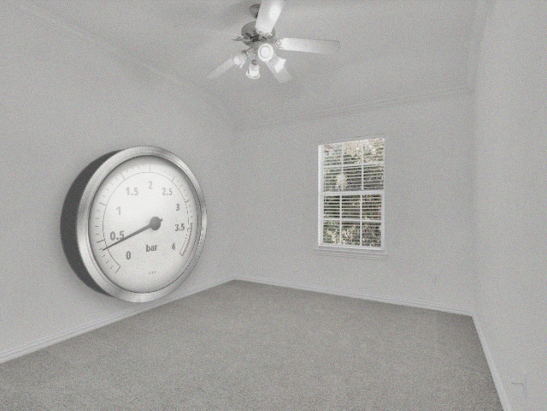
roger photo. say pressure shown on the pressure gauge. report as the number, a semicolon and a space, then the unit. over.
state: 0.4; bar
